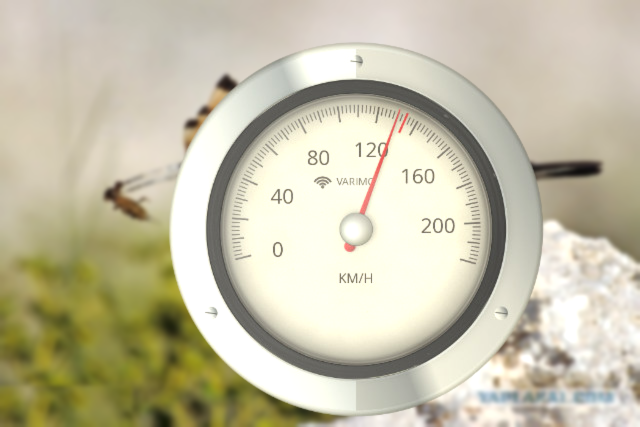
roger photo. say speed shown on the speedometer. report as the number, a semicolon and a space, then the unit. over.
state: 130; km/h
